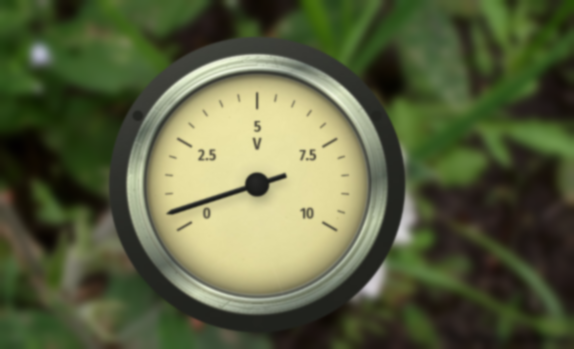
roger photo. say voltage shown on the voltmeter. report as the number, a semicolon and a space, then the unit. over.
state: 0.5; V
